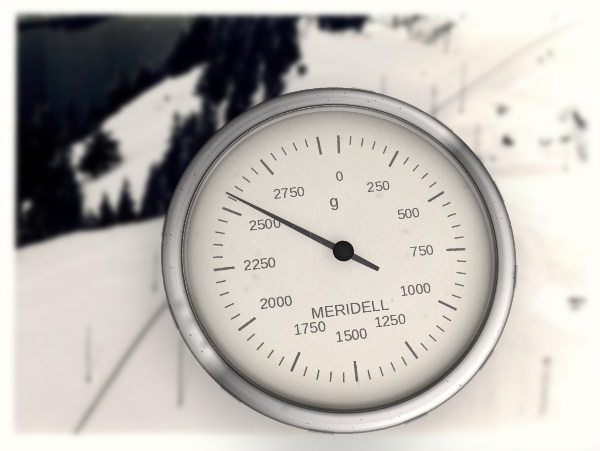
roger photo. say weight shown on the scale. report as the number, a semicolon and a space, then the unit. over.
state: 2550; g
